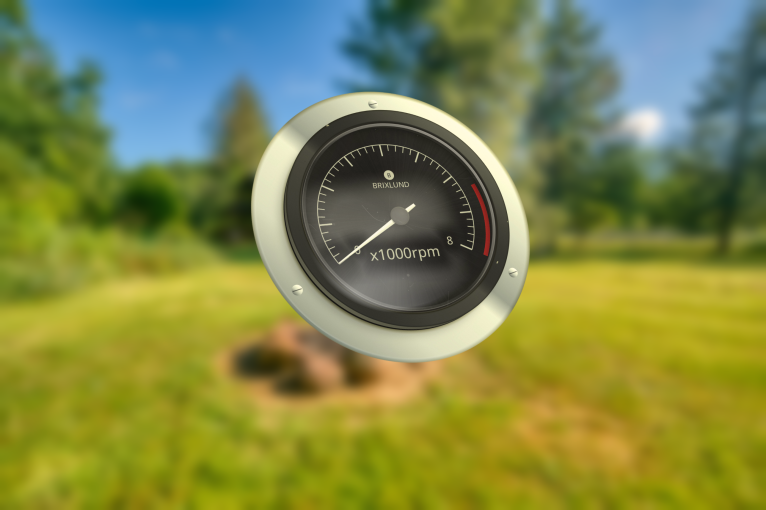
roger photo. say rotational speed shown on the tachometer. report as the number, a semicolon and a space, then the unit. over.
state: 0; rpm
